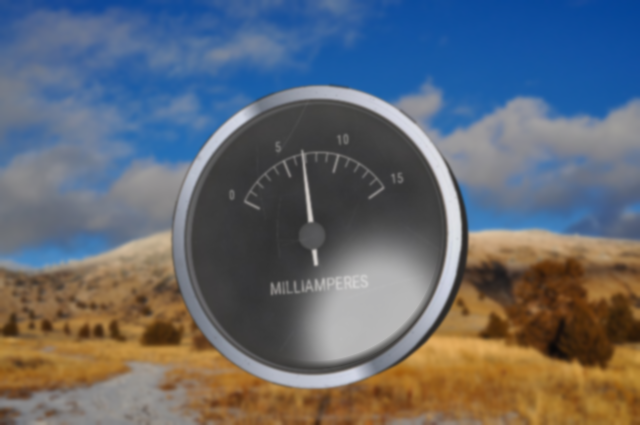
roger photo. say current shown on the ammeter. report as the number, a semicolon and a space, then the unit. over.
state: 7; mA
